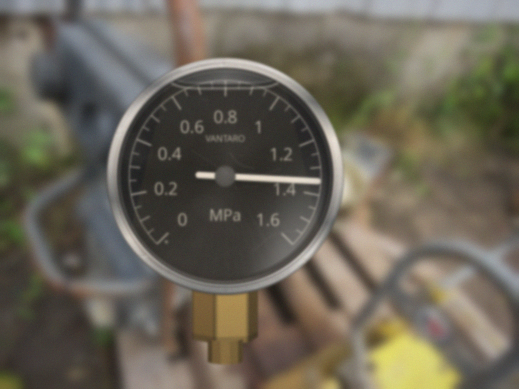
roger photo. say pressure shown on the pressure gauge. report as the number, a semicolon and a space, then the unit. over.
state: 1.35; MPa
